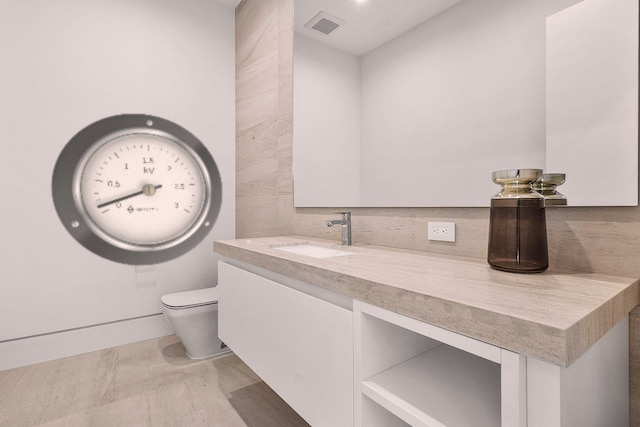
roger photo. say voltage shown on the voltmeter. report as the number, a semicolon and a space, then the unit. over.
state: 0.1; kV
